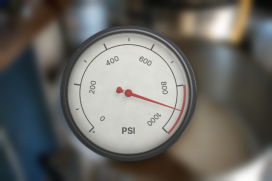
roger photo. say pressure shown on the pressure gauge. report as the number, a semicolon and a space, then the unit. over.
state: 900; psi
